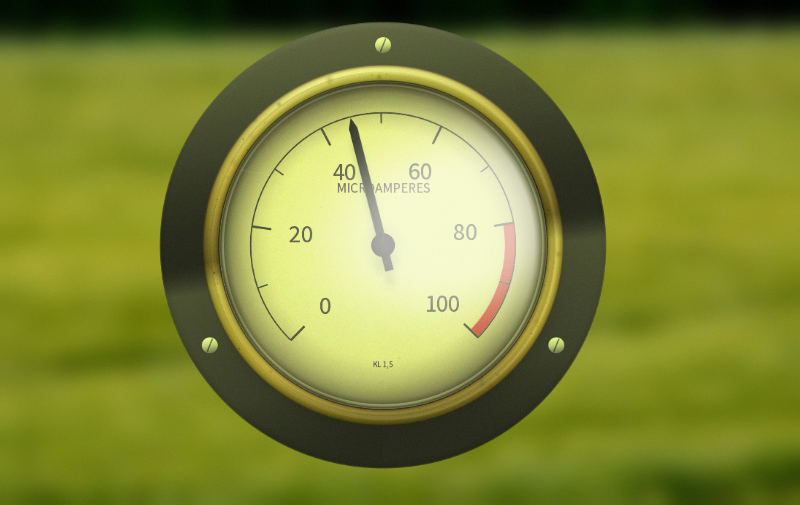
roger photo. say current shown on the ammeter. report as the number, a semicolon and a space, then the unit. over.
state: 45; µA
